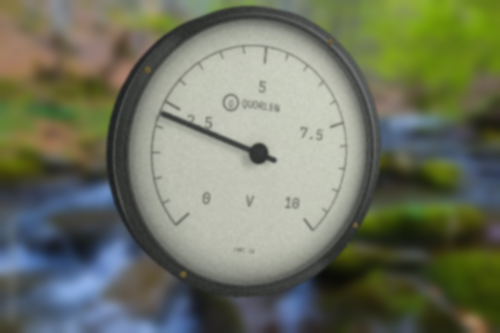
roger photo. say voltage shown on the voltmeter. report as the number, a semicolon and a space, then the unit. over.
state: 2.25; V
